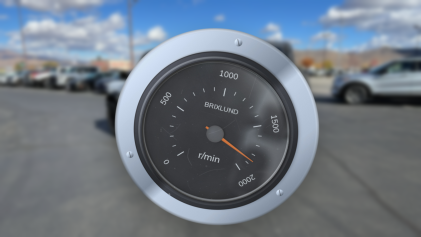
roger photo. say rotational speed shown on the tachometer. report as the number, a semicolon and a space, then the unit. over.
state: 1850; rpm
